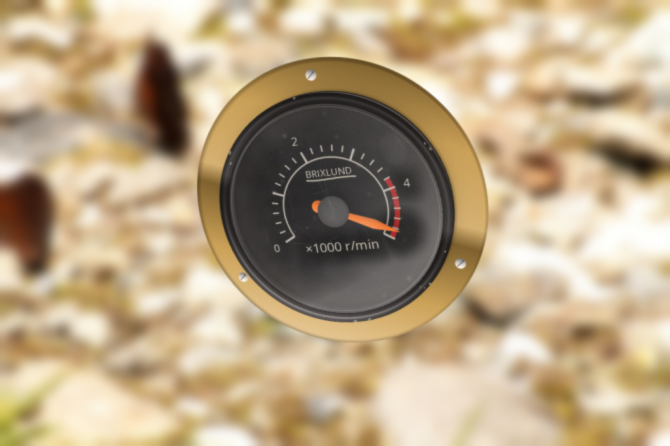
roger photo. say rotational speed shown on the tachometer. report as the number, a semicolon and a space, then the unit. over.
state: 4800; rpm
